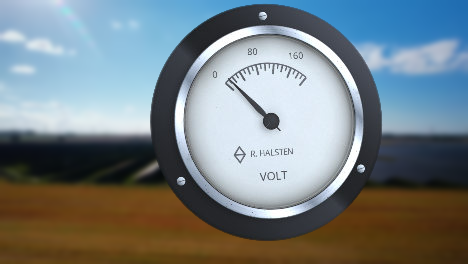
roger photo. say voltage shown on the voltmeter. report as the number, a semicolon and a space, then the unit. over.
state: 10; V
